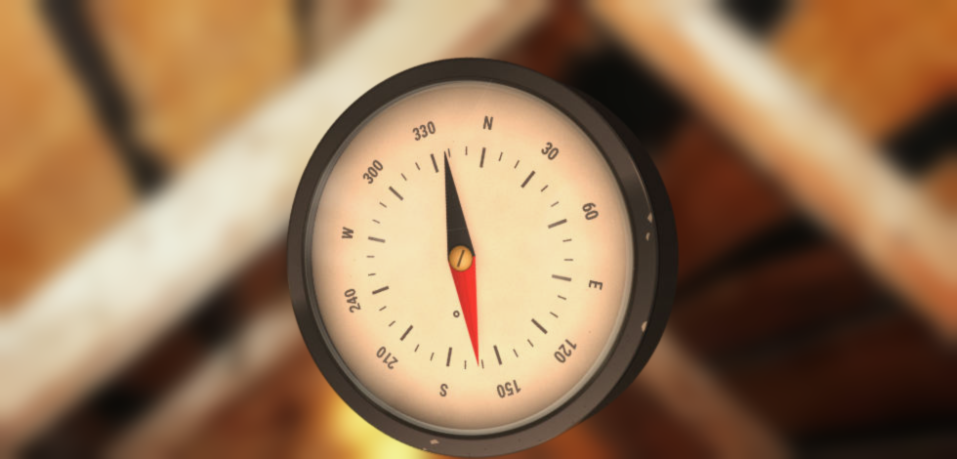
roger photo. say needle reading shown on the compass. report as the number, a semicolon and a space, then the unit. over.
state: 160; °
